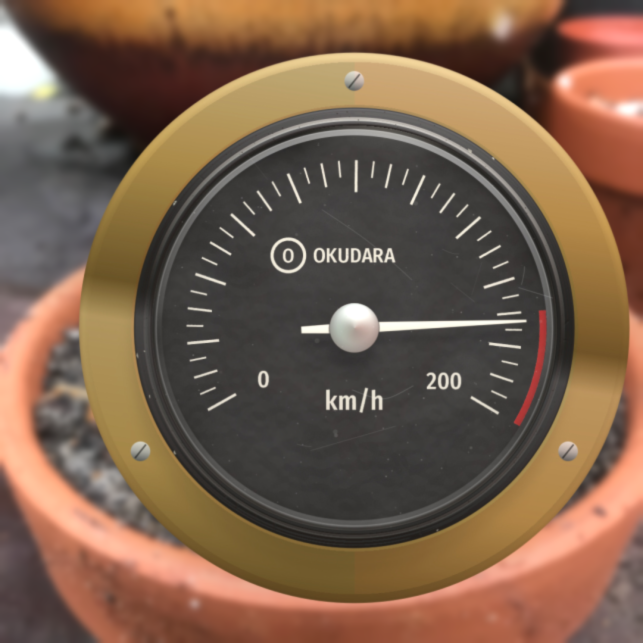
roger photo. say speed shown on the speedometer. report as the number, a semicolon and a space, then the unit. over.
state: 172.5; km/h
